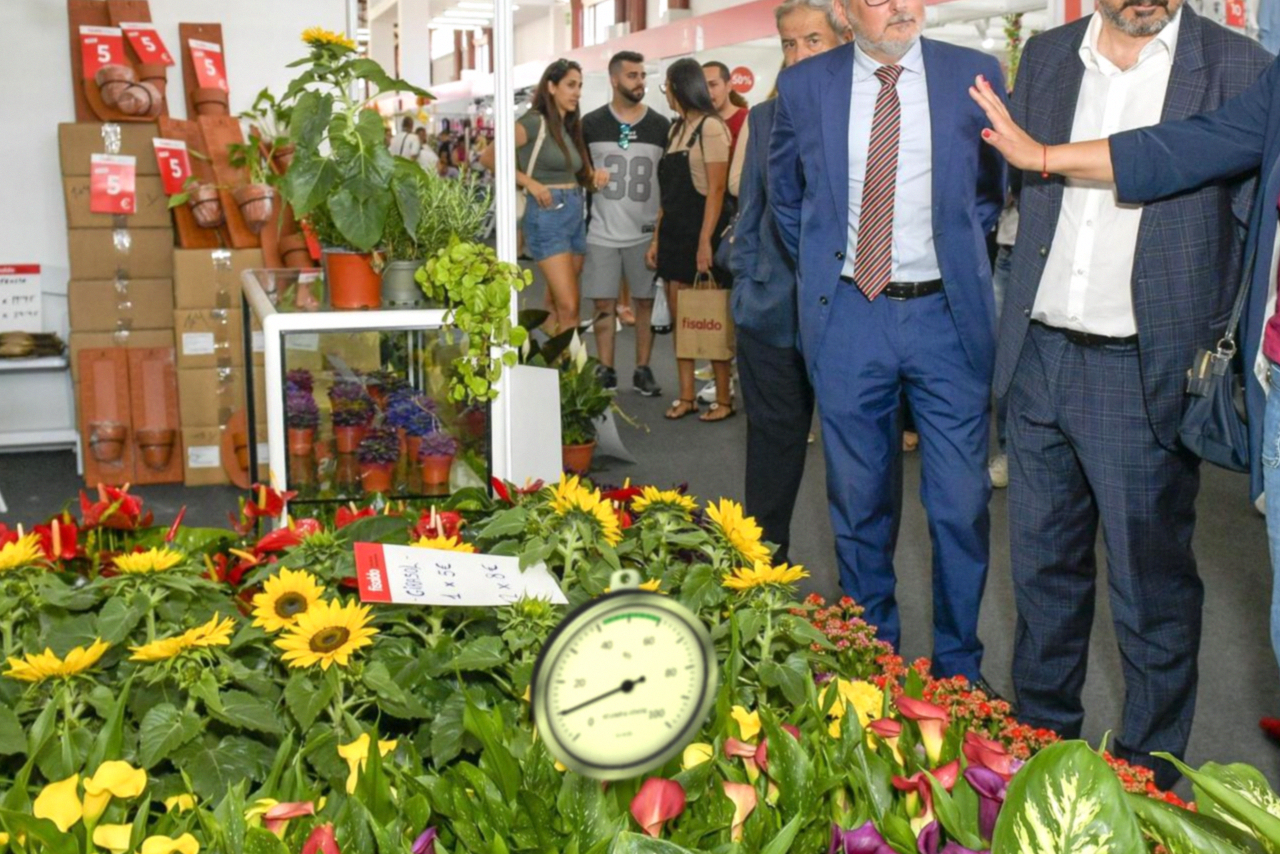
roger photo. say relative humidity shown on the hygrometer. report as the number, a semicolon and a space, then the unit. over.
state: 10; %
